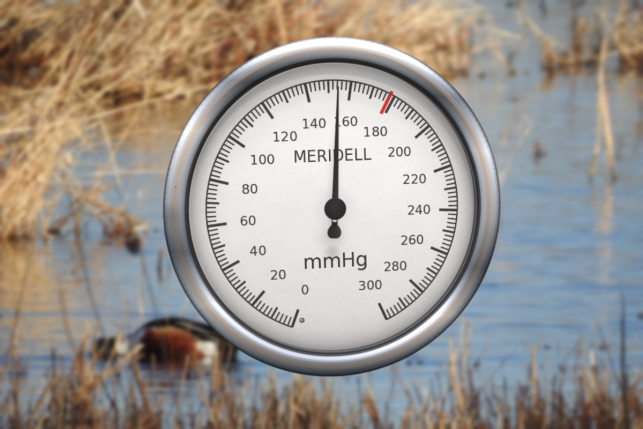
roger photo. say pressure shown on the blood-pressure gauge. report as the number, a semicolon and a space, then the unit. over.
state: 154; mmHg
